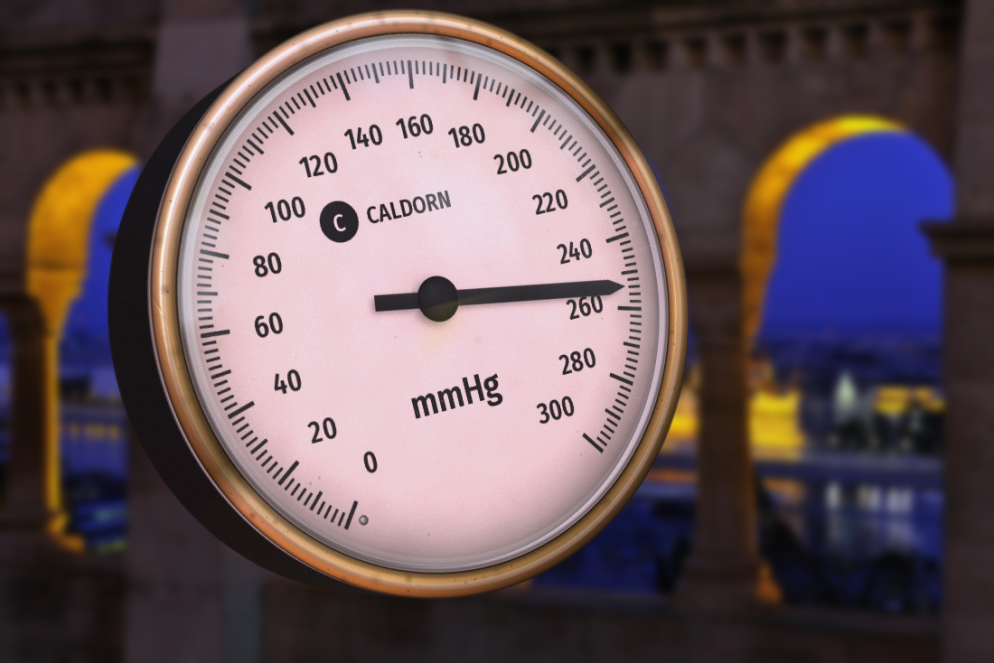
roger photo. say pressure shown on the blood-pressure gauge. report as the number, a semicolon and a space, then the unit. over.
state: 254; mmHg
